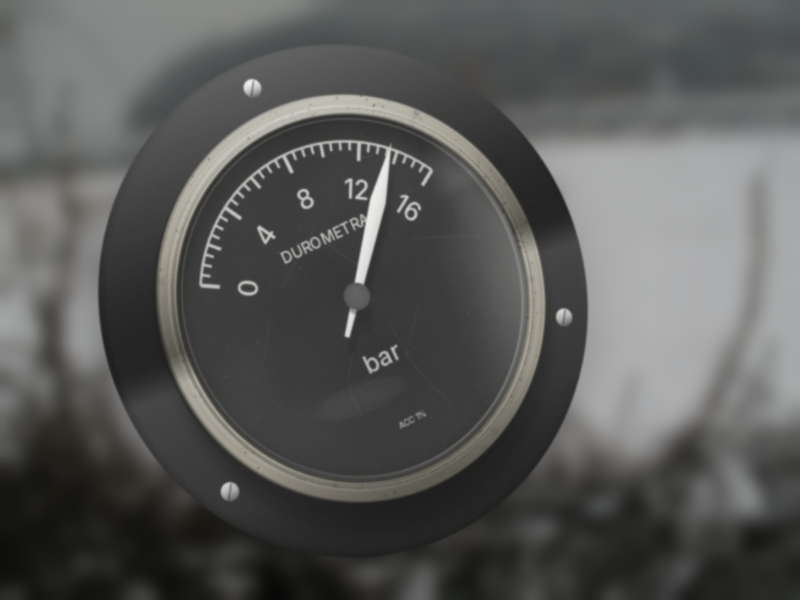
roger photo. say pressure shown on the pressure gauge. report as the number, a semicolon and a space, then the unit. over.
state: 13.5; bar
